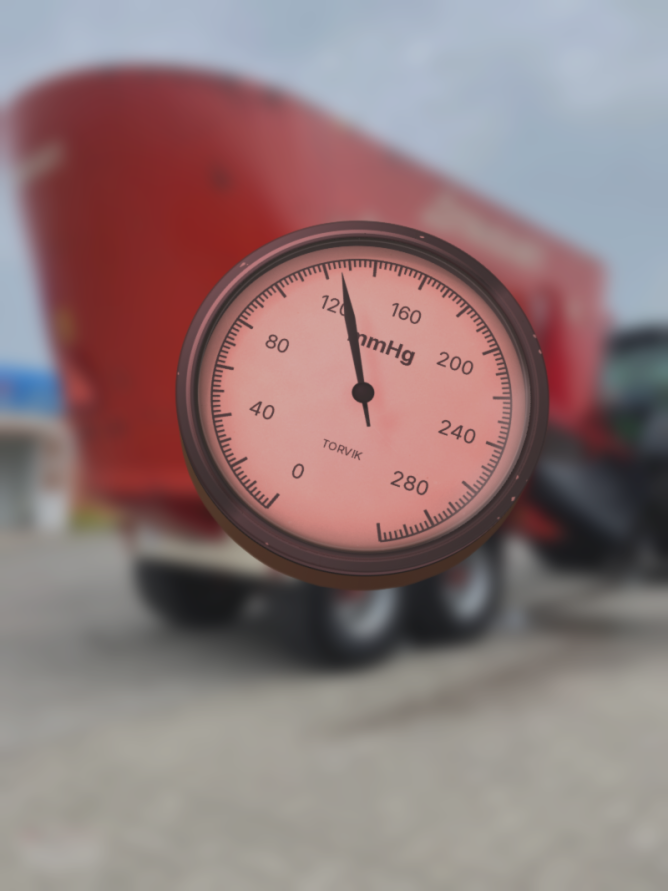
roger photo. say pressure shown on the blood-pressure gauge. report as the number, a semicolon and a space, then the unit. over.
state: 126; mmHg
